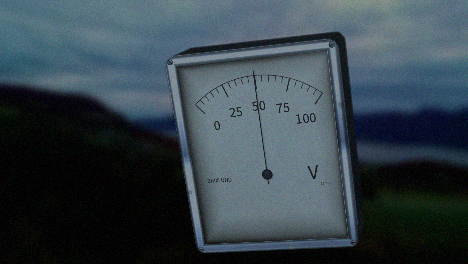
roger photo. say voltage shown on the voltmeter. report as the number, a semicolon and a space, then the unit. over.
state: 50; V
